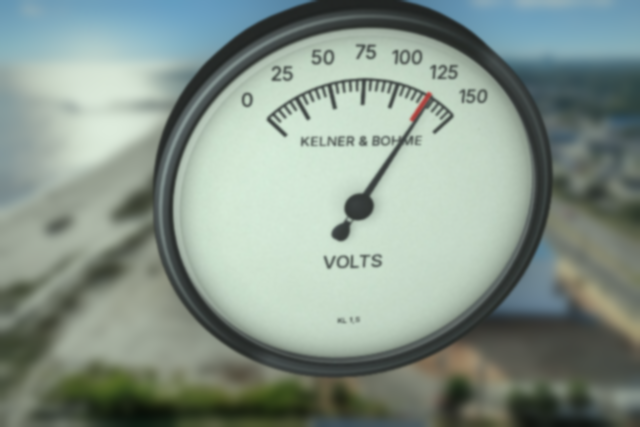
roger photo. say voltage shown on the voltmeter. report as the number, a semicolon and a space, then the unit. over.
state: 125; V
